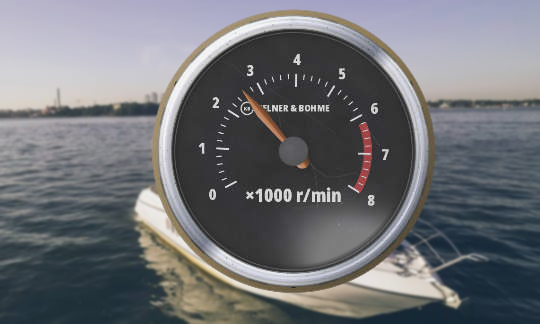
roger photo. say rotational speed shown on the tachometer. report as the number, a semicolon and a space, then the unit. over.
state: 2600; rpm
